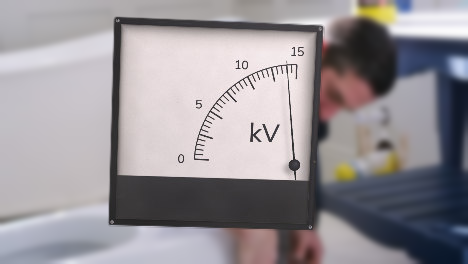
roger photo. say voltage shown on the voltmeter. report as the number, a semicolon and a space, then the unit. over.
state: 14; kV
